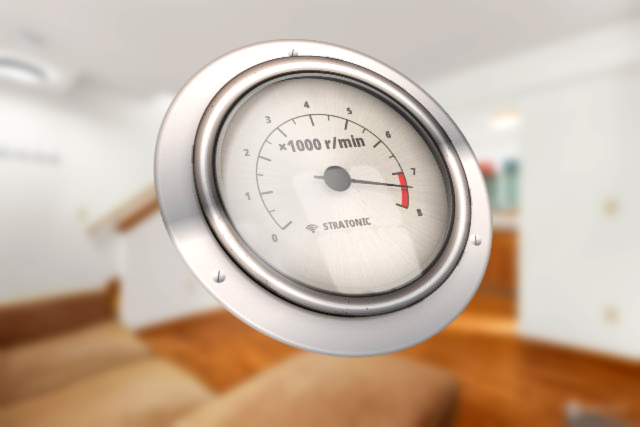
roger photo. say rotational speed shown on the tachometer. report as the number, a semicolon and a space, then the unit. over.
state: 7500; rpm
